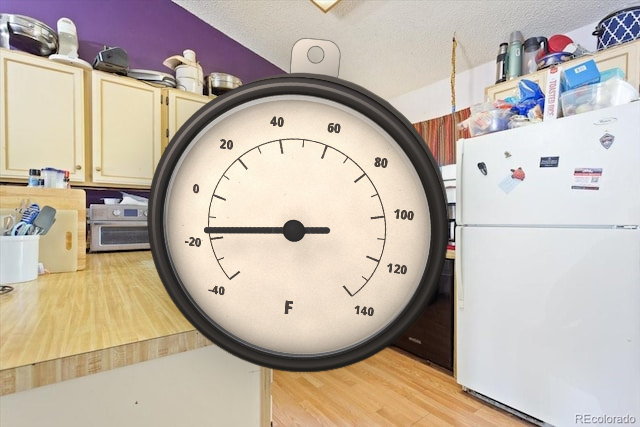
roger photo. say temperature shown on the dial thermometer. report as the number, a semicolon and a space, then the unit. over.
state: -15; °F
